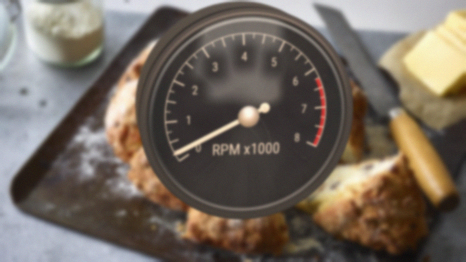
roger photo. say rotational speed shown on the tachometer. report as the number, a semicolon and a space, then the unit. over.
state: 250; rpm
